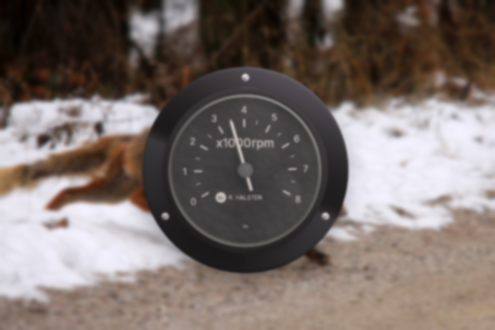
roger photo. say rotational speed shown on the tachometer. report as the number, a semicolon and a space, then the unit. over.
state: 3500; rpm
